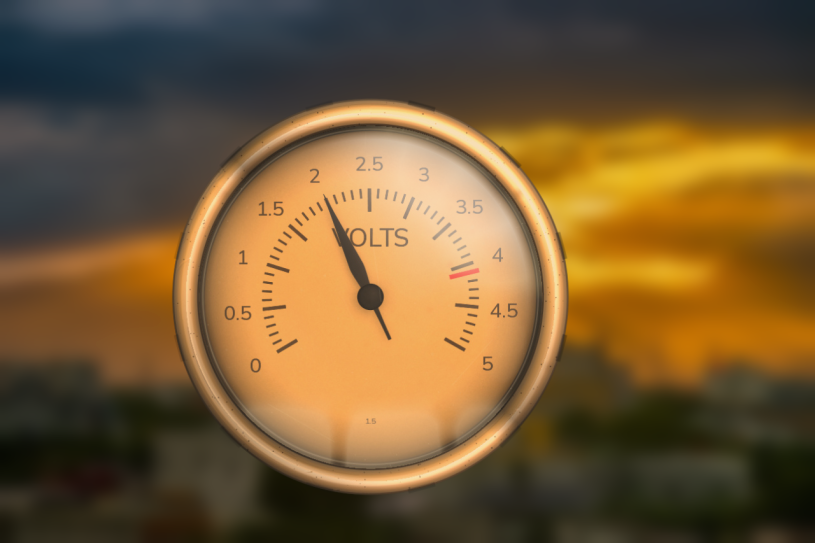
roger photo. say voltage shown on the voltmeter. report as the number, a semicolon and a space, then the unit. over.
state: 2; V
